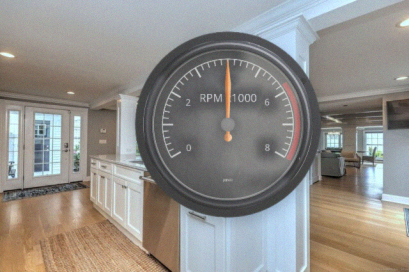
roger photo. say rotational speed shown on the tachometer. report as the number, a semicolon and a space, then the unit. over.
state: 4000; rpm
